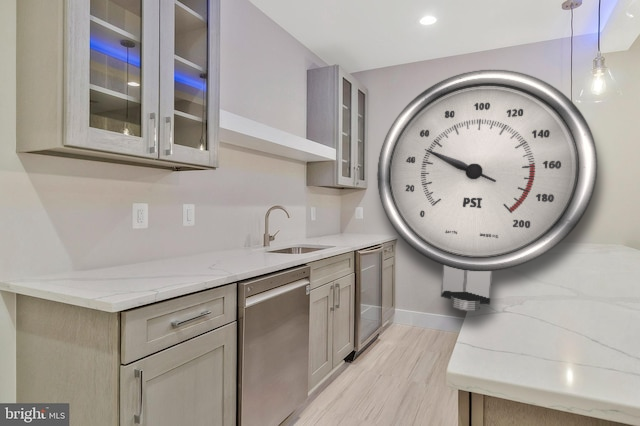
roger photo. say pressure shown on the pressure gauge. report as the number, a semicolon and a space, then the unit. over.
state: 50; psi
